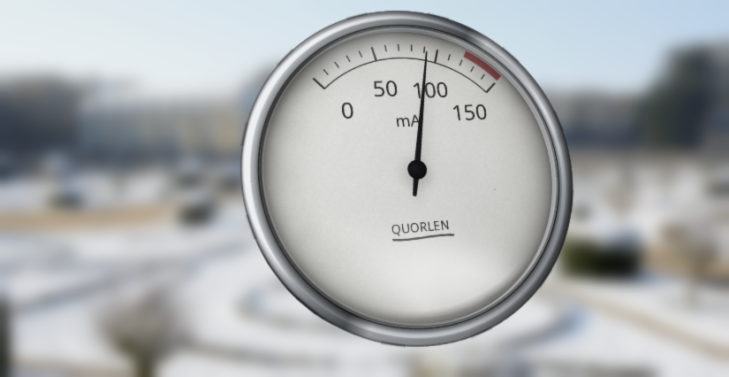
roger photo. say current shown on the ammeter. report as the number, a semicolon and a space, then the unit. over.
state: 90; mA
